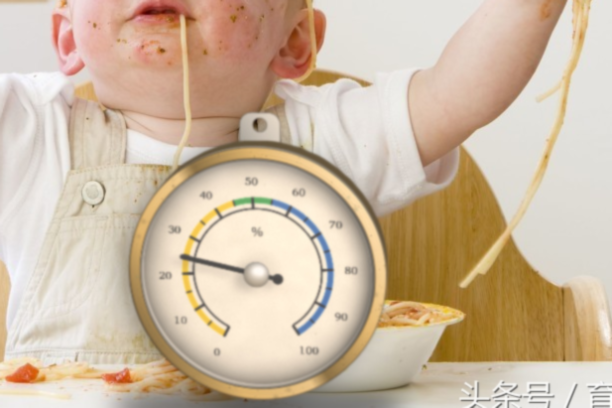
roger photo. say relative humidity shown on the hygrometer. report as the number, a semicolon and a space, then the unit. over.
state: 25; %
